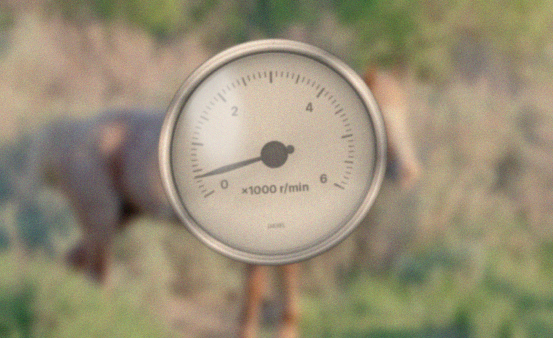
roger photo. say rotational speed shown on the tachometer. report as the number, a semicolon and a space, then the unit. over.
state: 400; rpm
